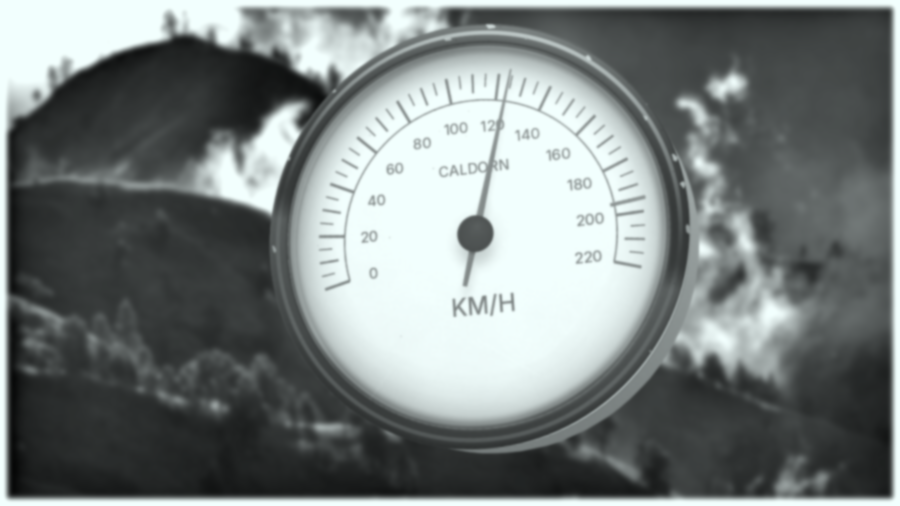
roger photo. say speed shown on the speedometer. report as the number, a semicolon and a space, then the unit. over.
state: 125; km/h
